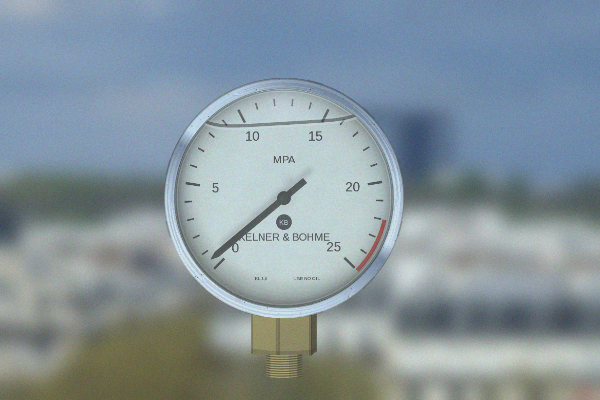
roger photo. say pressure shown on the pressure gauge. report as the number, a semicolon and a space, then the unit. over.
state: 0.5; MPa
